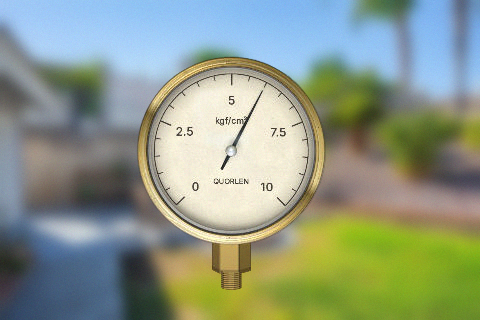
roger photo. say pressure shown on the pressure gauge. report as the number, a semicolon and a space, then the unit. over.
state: 6; kg/cm²
